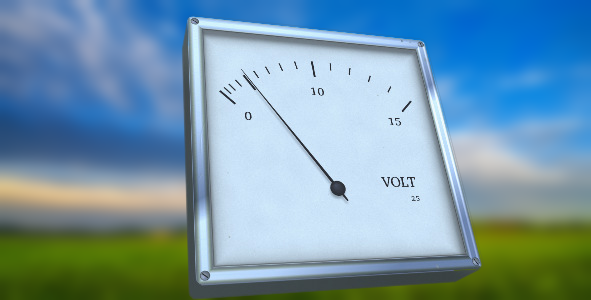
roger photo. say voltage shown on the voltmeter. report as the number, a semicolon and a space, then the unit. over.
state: 5; V
